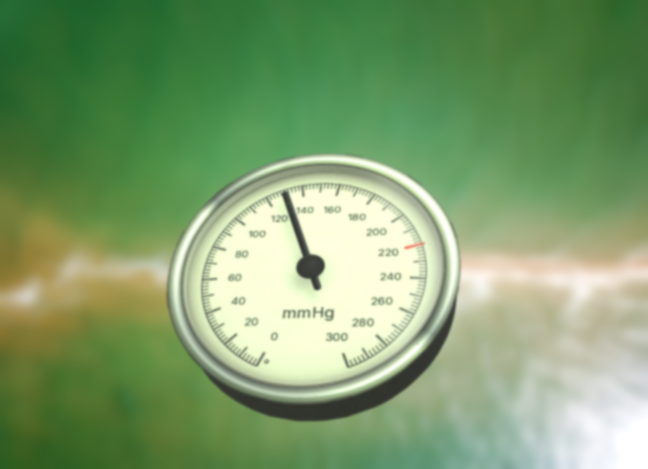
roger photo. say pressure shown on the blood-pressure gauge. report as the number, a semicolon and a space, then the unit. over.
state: 130; mmHg
